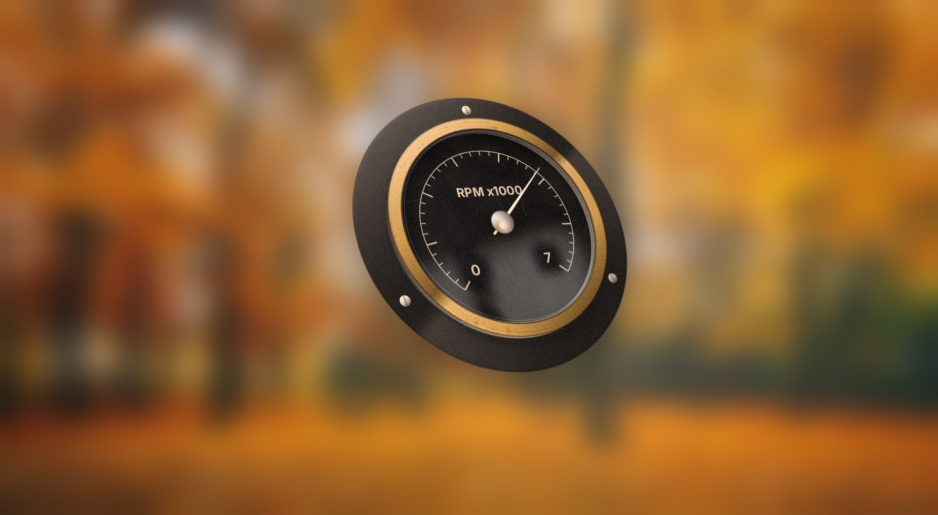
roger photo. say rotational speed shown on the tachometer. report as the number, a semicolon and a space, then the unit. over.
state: 4800; rpm
